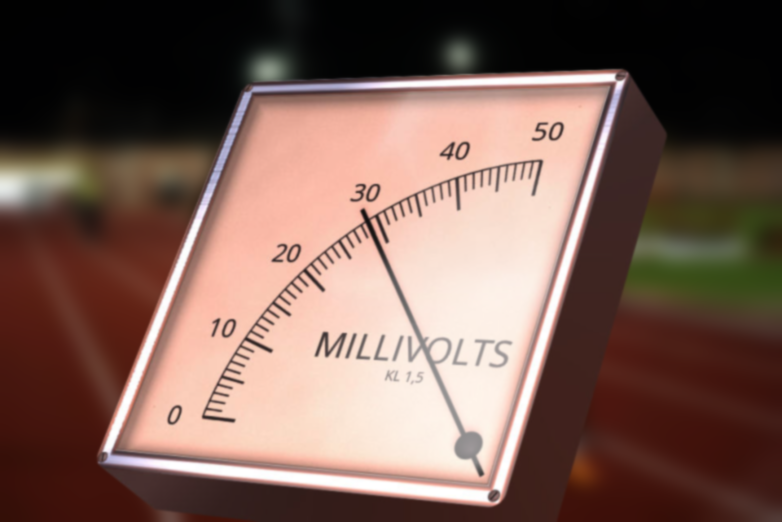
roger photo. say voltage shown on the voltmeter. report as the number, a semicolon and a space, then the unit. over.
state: 29; mV
